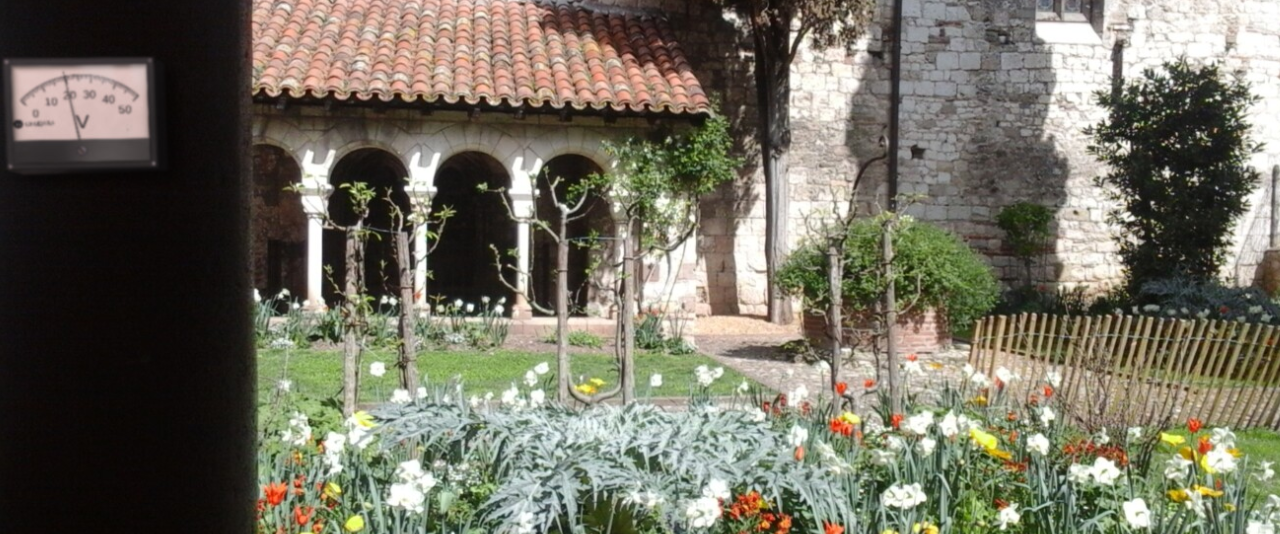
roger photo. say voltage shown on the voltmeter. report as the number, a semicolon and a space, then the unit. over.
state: 20; V
